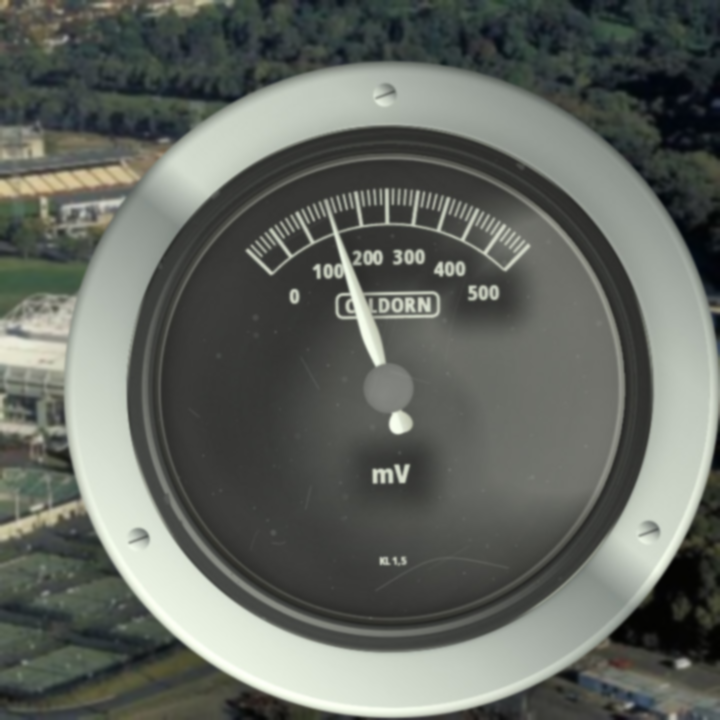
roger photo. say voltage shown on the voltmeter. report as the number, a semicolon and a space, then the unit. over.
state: 150; mV
